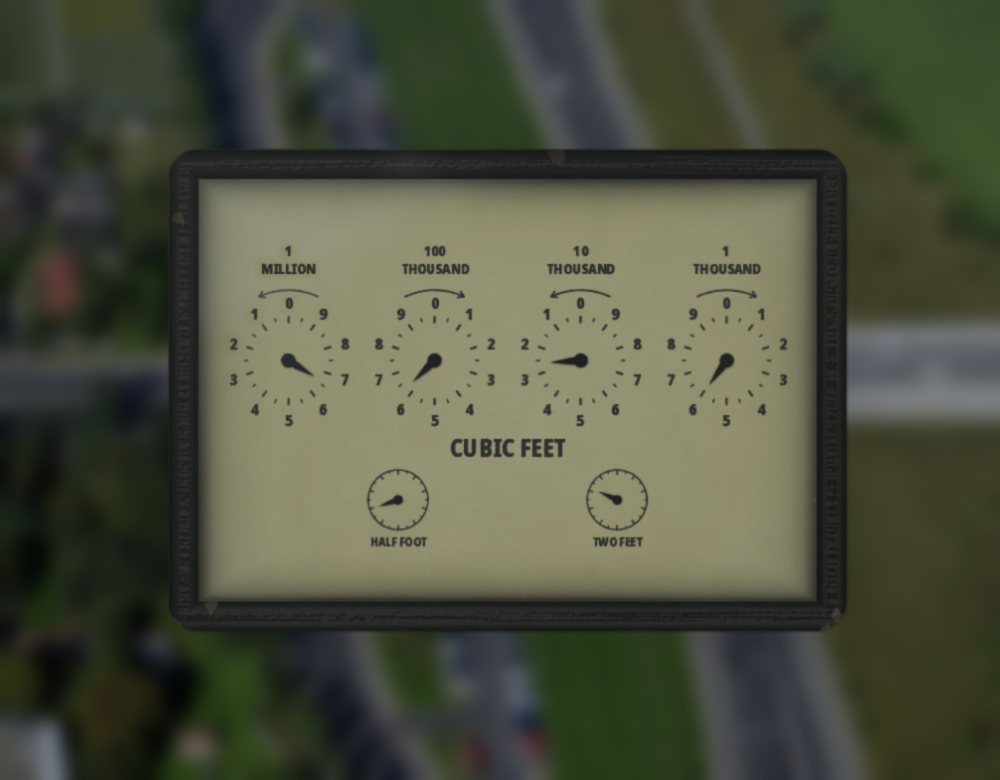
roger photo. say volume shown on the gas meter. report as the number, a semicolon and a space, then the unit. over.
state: 662600; ft³
